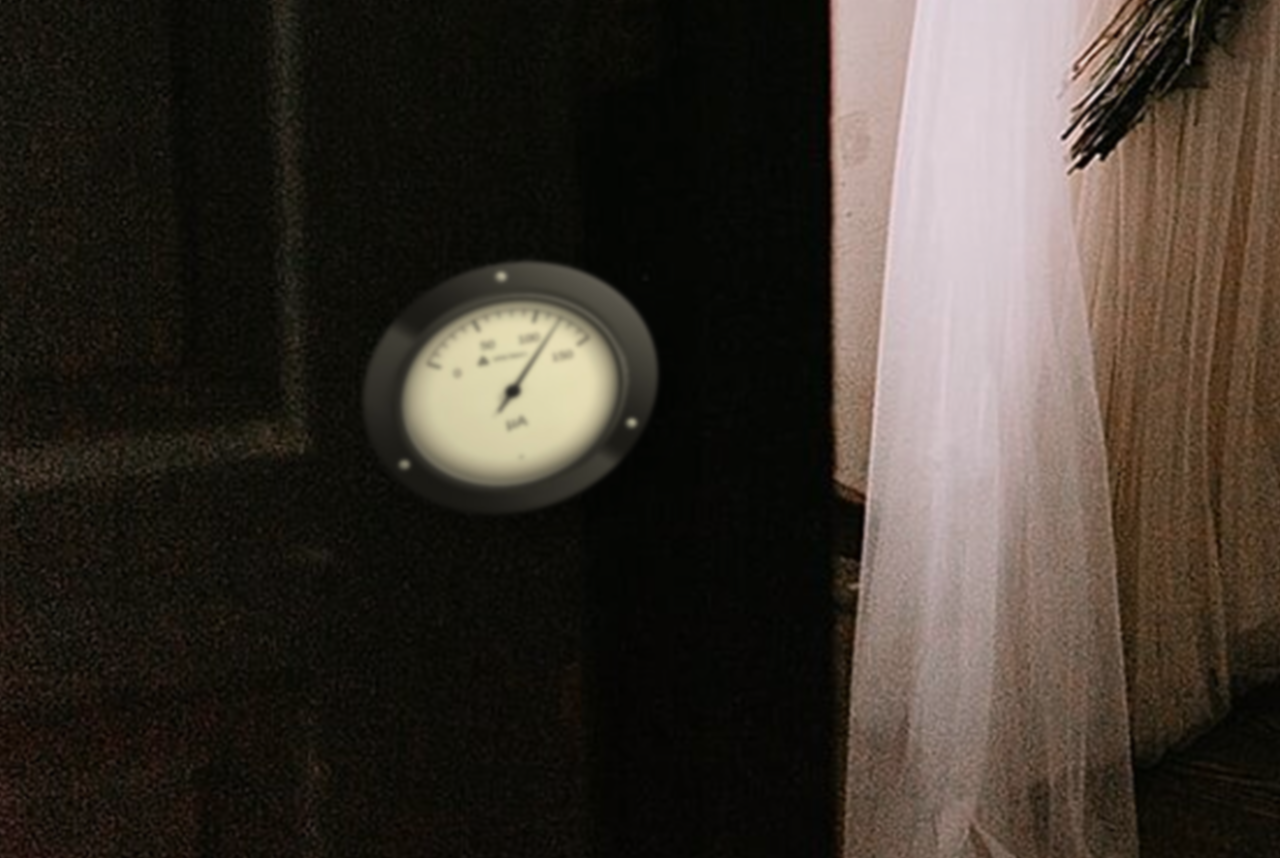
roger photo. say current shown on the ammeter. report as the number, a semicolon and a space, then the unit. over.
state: 120; µA
